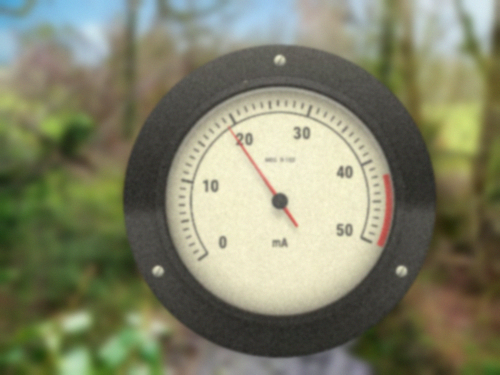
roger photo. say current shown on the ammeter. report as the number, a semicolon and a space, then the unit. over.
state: 19; mA
